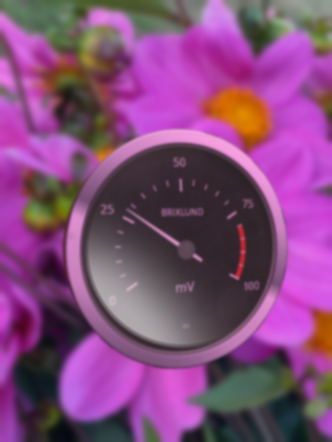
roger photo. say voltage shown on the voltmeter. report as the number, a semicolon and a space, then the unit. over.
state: 27.5; mV
